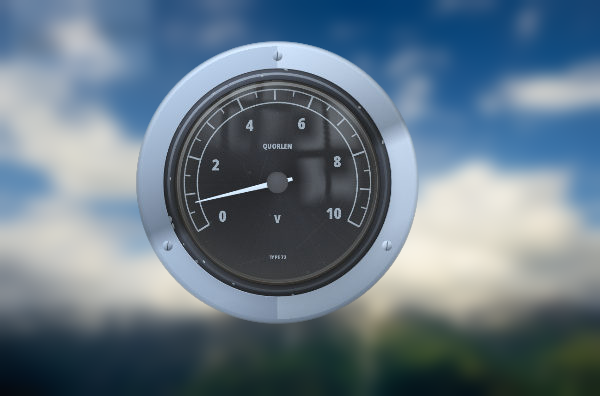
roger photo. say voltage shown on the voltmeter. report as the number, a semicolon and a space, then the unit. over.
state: 0.75; V
